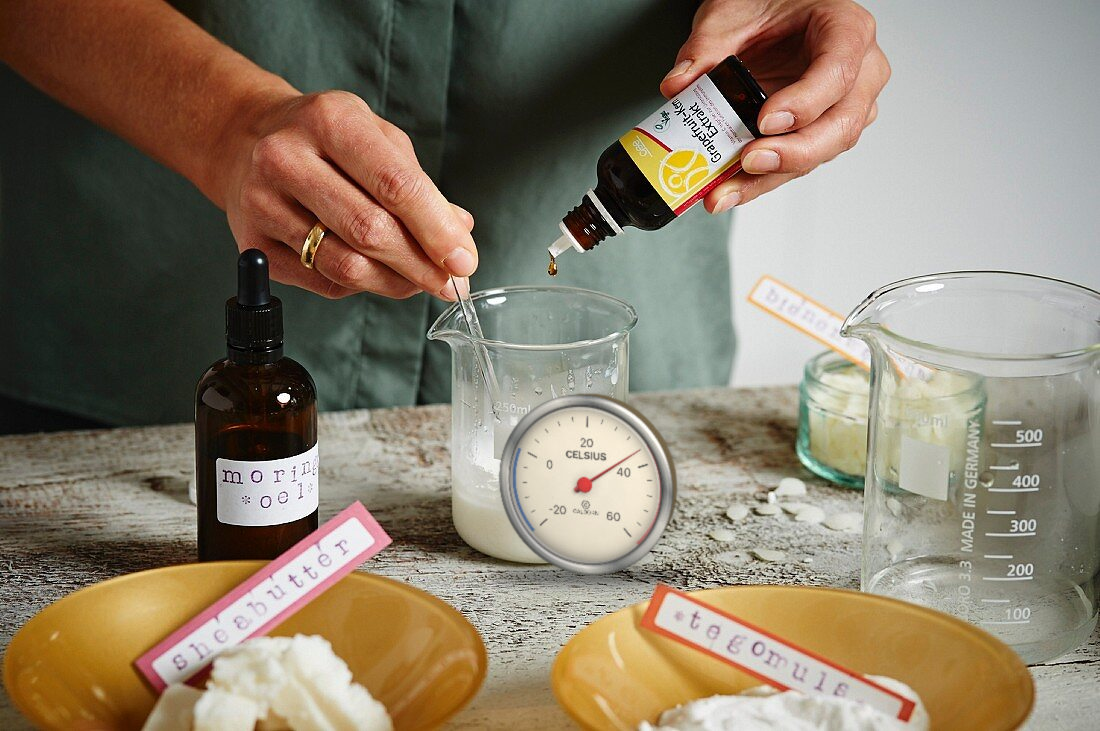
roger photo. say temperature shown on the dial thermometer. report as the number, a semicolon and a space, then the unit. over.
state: 36; °C
